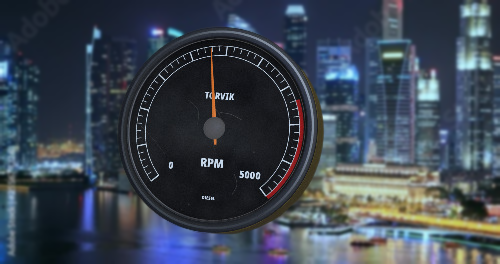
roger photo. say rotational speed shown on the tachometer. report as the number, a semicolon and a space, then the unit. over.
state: 2300; rpm
